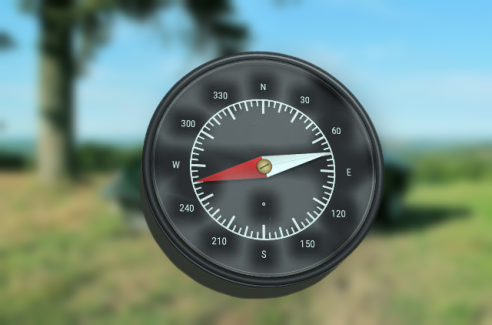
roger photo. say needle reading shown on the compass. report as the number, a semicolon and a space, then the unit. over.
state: 255; °
